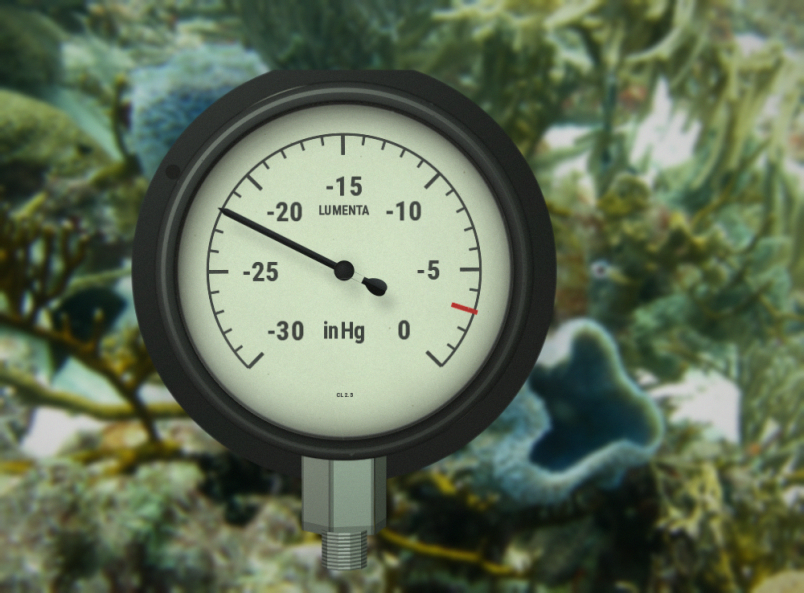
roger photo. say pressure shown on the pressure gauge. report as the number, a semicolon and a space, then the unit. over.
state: -22; inHg
